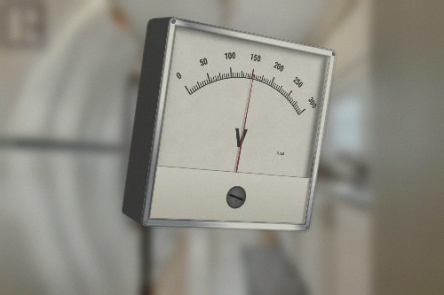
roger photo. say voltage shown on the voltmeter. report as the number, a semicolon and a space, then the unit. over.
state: 150; V
